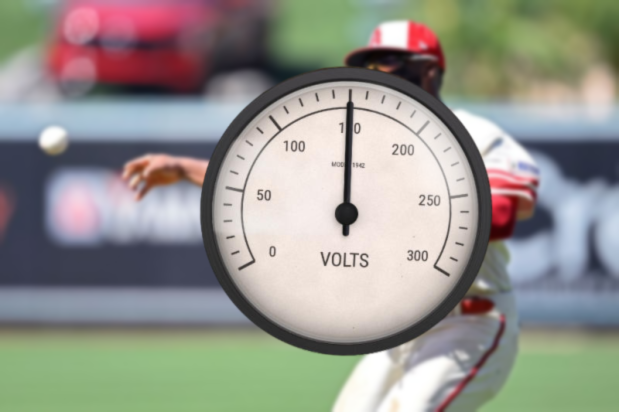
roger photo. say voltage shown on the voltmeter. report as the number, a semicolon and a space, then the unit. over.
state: 150; V
